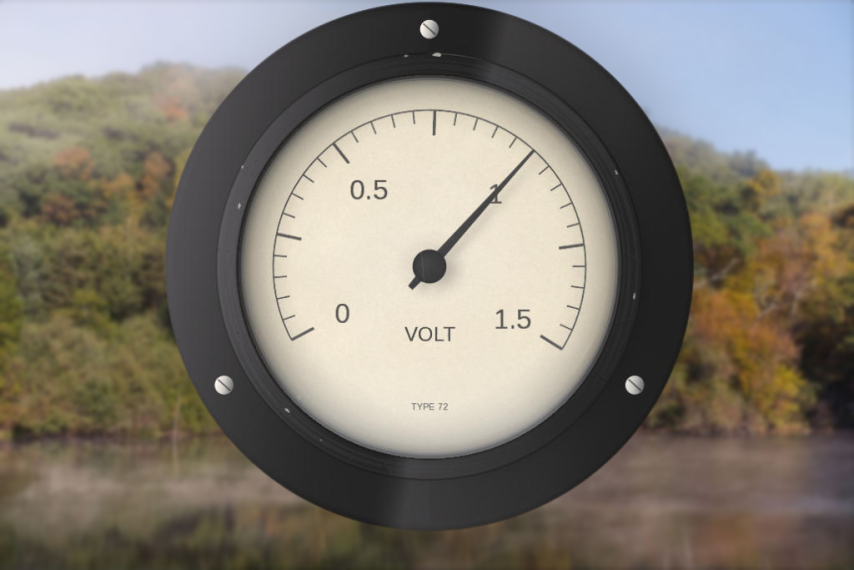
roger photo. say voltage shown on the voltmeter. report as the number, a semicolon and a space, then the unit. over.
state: 1; V
